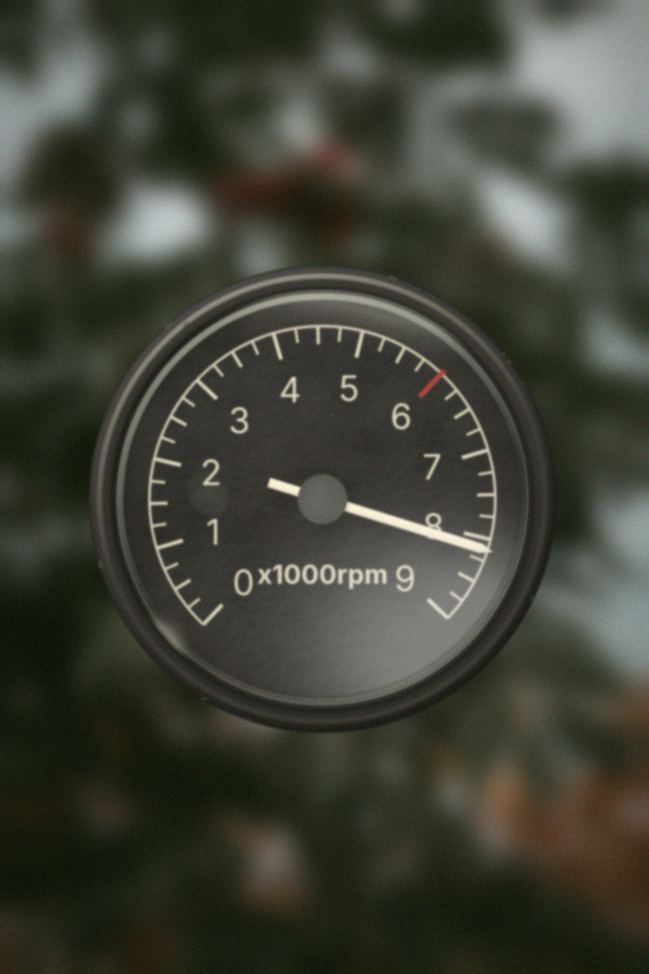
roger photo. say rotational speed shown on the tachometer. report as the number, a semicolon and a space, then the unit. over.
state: 8125; rpm
